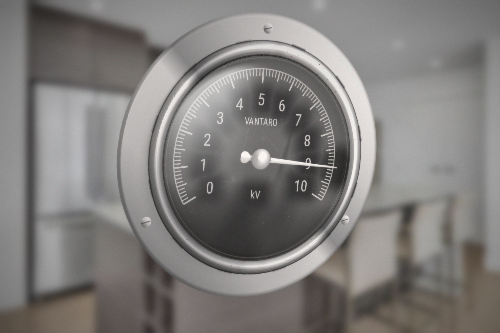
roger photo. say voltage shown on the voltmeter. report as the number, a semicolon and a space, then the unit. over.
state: 9; kV
